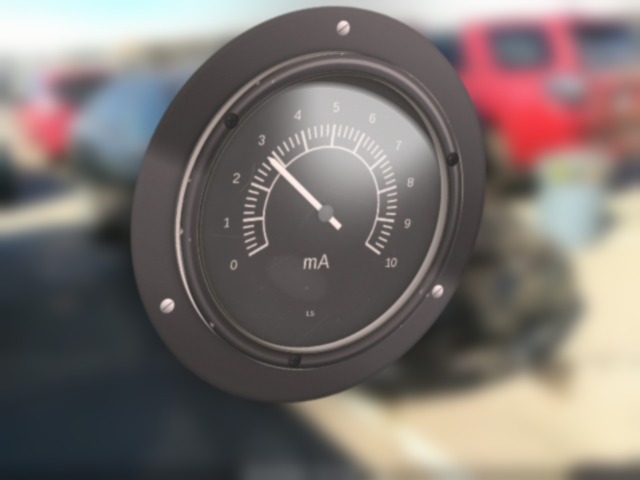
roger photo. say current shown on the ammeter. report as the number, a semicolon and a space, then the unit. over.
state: 2.8; mA
